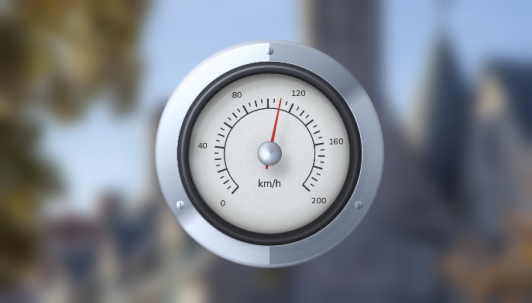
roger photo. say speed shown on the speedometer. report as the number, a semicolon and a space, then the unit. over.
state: 110; km/h
